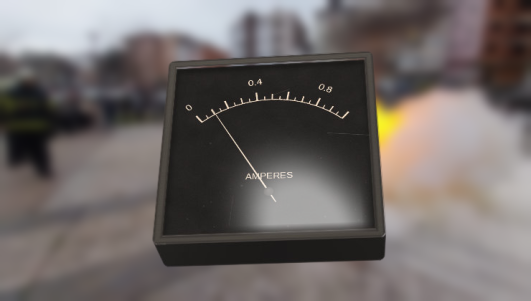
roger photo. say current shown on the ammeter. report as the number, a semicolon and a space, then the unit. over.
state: 0.1; A
